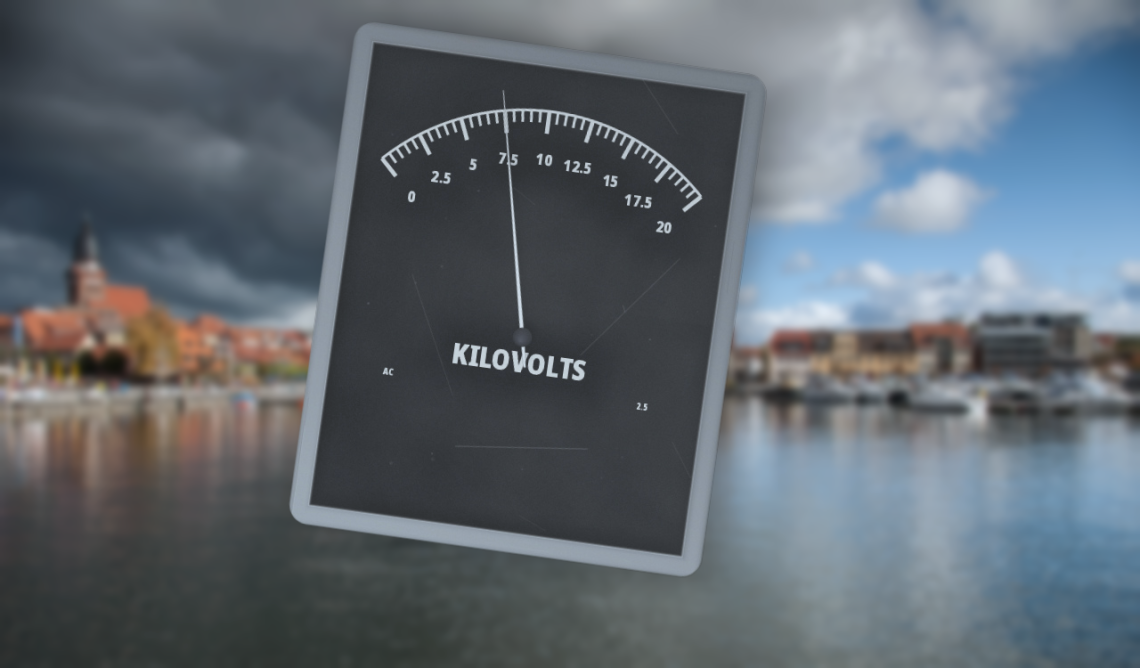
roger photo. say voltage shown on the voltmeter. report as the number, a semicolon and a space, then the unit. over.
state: 7.5; kV
